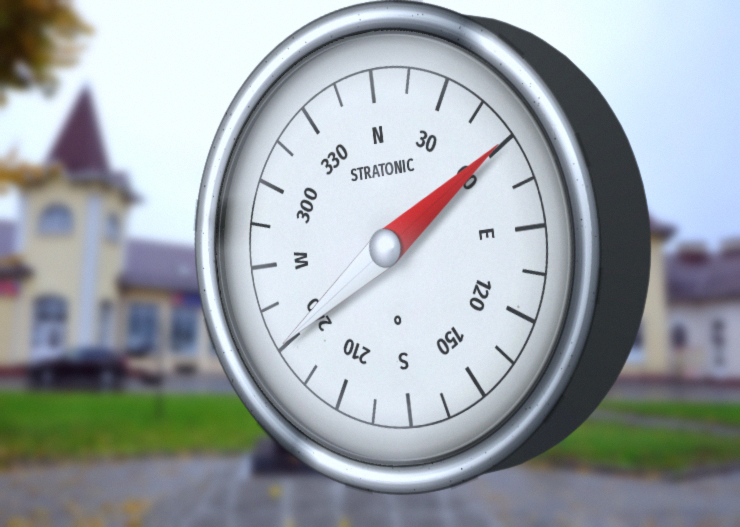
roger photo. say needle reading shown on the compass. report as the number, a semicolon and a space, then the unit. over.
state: 60; °
